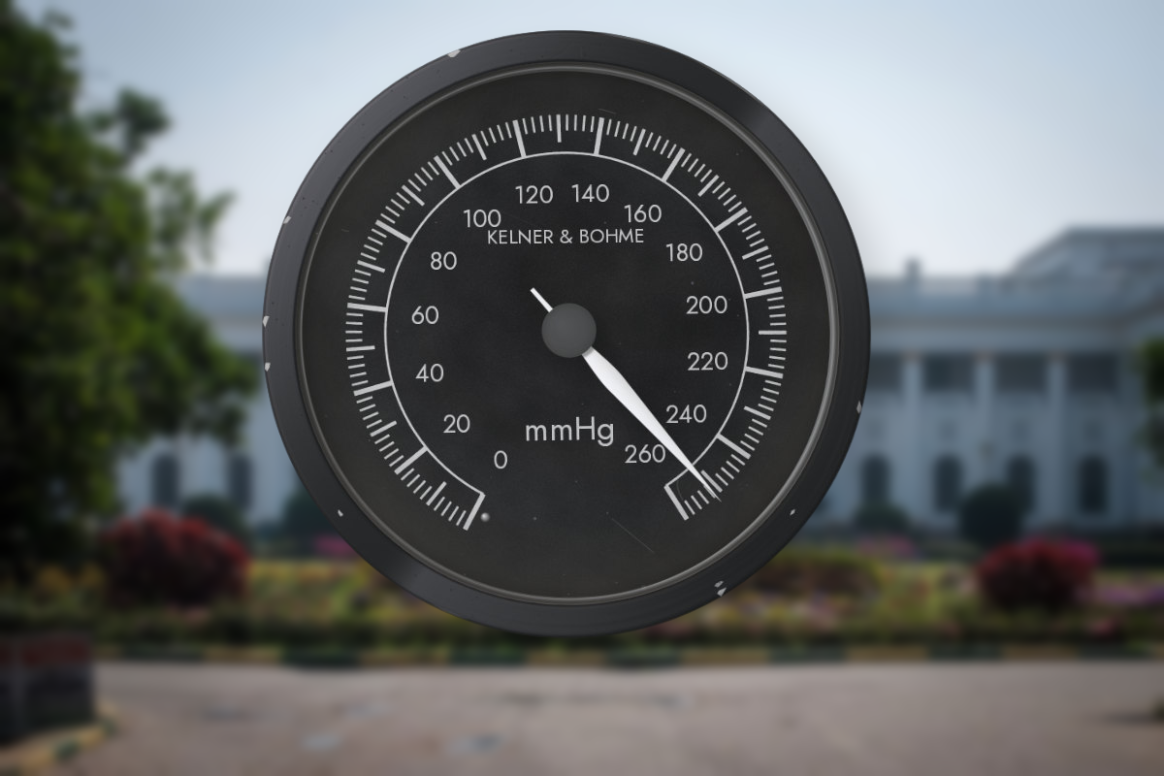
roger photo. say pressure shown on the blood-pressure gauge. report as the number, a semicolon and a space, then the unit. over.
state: 252; mmHg
